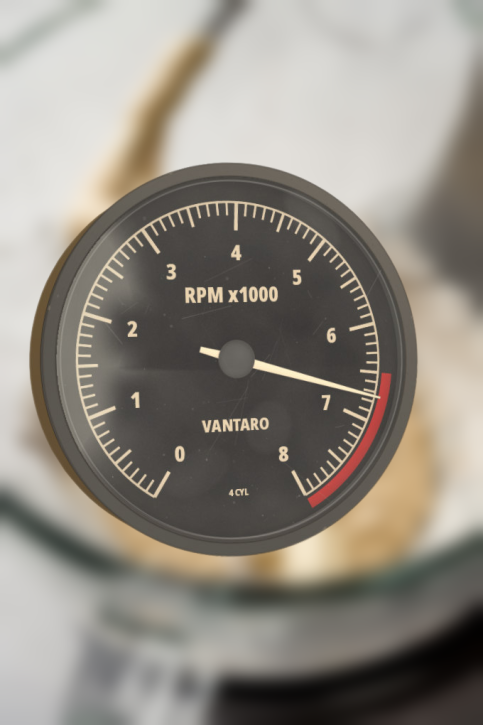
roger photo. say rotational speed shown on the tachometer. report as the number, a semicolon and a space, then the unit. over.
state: 6750; rpm
